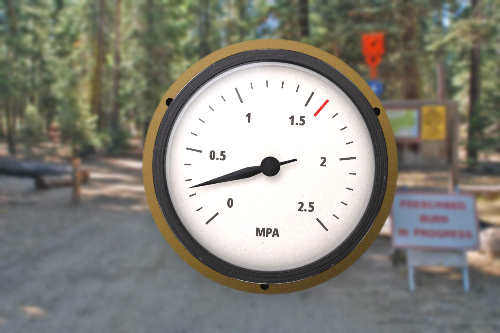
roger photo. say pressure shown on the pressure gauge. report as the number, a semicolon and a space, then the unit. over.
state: 0.25; MPa
